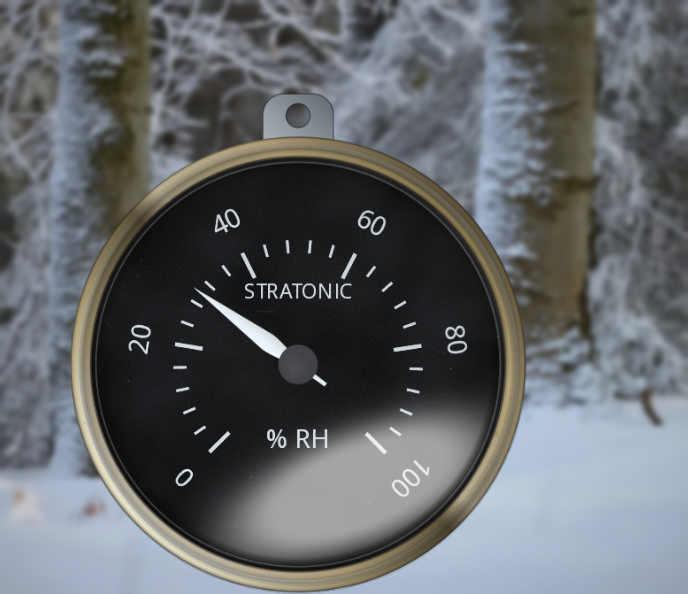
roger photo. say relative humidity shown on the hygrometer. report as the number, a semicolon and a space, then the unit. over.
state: 30; %
